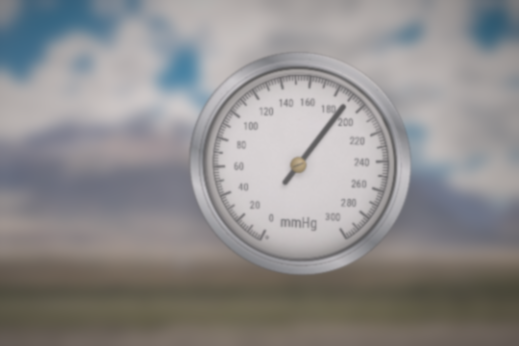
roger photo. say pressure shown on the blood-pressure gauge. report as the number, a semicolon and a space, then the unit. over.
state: 190; mmHg
